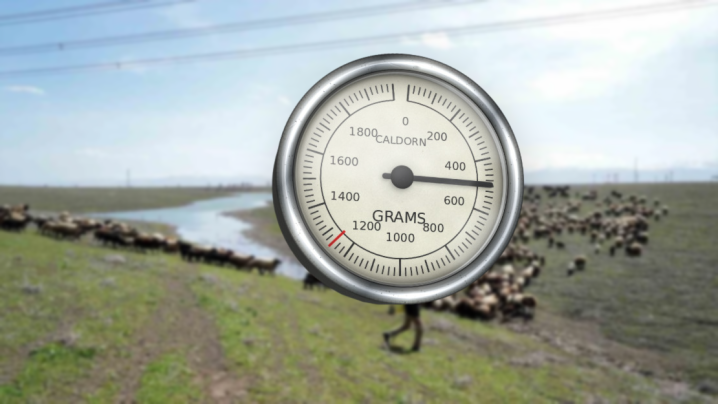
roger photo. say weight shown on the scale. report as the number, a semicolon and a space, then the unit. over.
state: 500; g
